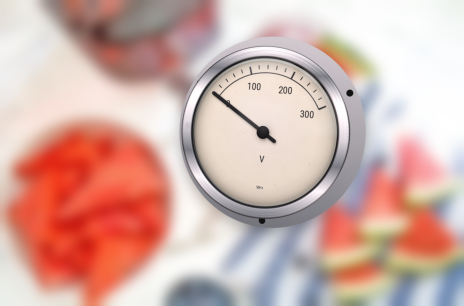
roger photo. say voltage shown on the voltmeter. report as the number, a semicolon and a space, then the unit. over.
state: 0; V
